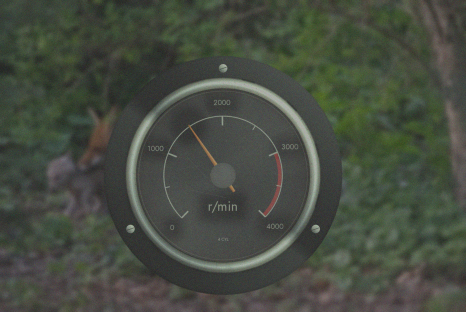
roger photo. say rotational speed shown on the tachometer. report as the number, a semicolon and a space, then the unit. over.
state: 1500; rpm
